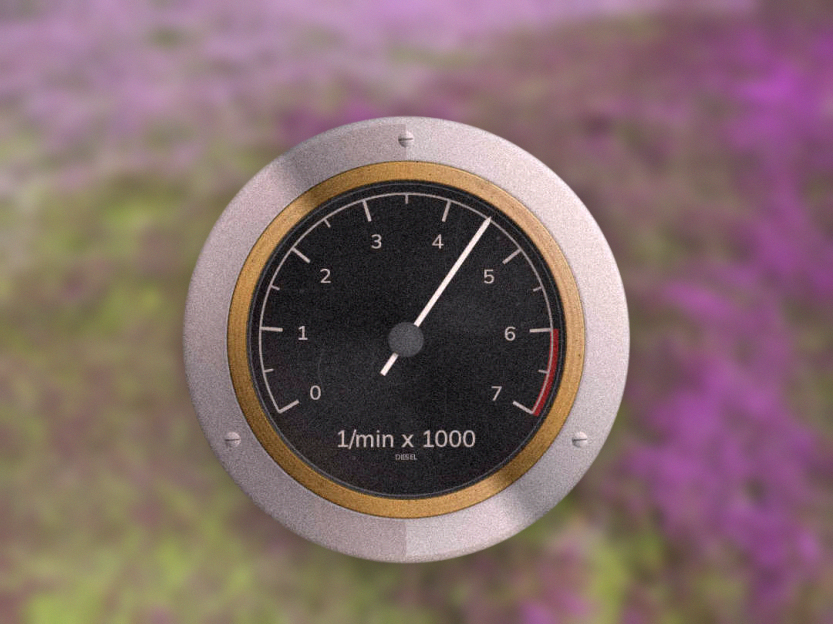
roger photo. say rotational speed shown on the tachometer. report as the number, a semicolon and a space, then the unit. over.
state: 4500; rpm
